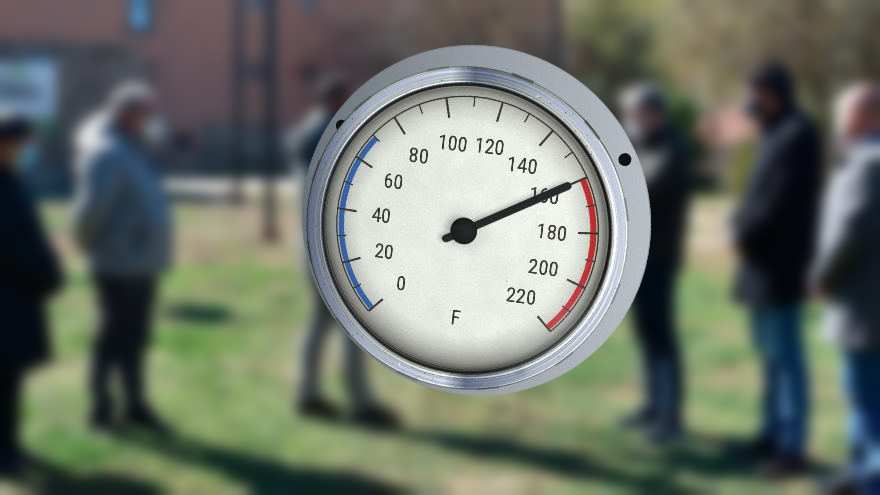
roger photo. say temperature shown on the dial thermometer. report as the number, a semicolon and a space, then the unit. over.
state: 160; °F
